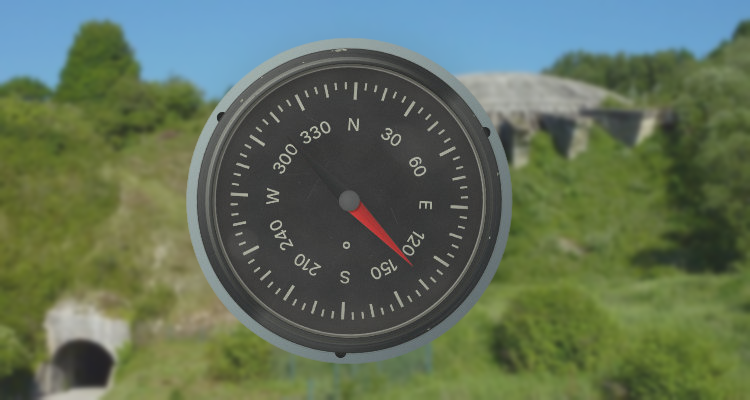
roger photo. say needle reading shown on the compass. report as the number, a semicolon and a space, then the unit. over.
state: 132.5; °
